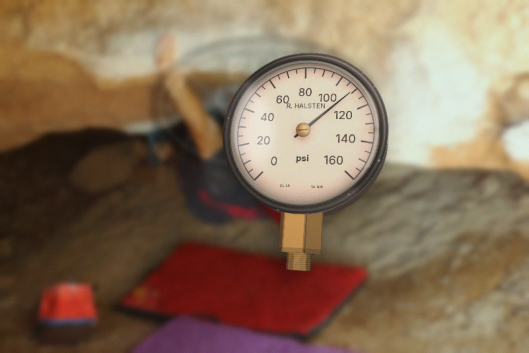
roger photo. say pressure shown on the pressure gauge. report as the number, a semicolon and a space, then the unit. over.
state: 110; psi
